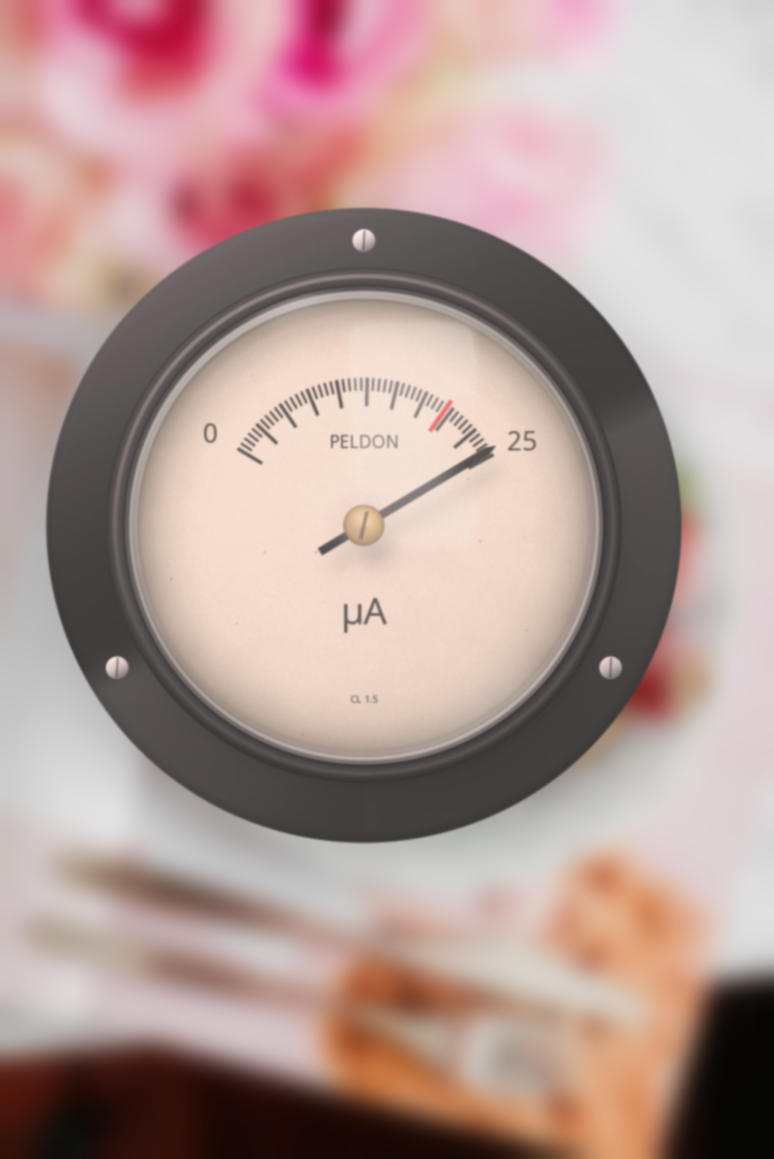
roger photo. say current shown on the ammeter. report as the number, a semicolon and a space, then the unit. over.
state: 24.5; µA
